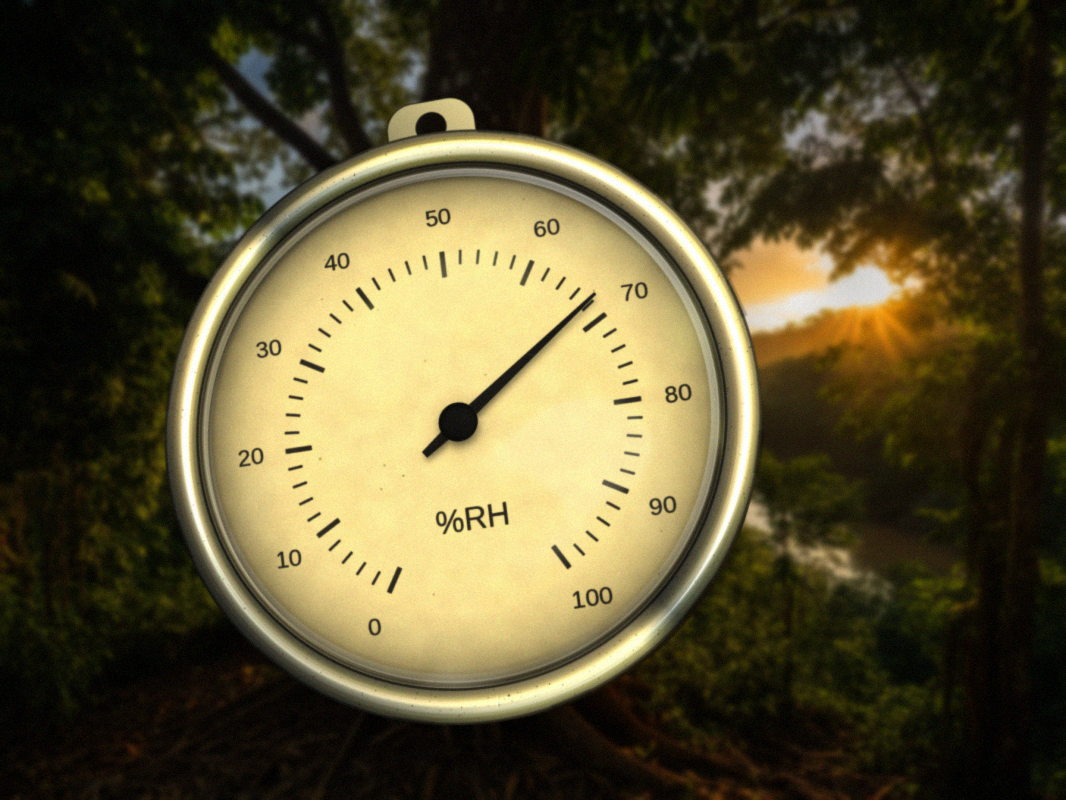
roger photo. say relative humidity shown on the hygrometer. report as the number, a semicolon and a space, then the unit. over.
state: 68; %
